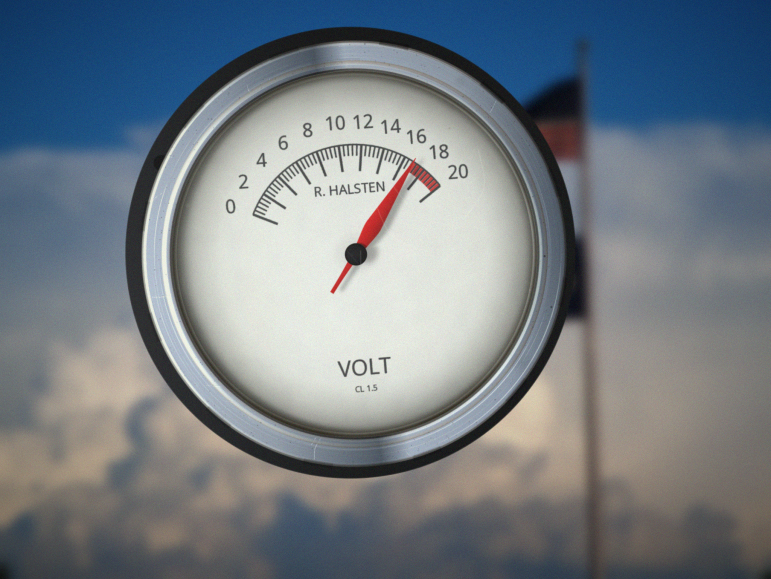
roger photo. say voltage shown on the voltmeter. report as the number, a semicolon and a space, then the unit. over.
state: 16.8; V
